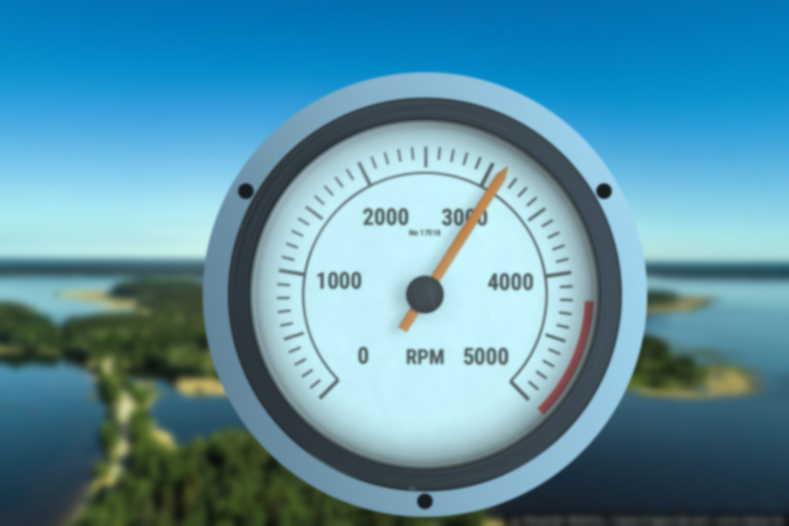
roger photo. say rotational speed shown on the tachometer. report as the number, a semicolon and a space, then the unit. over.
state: 3100; rpm
